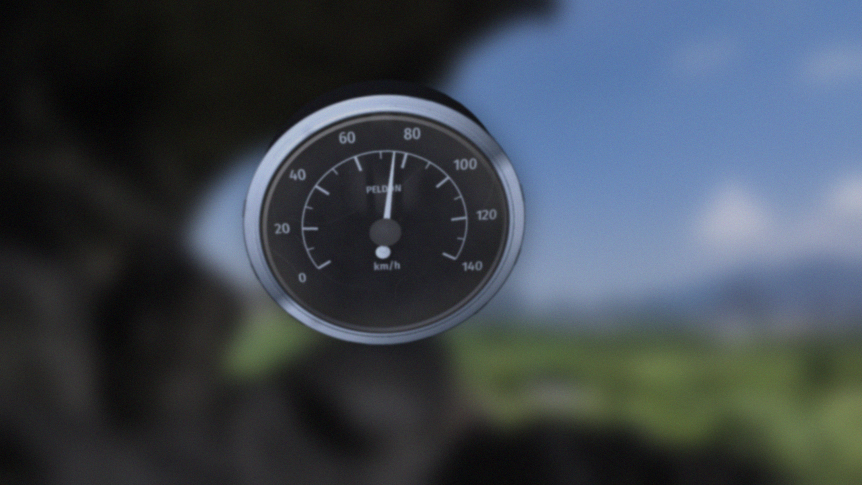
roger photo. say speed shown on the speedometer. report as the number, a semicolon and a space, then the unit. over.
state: 75; km/h
